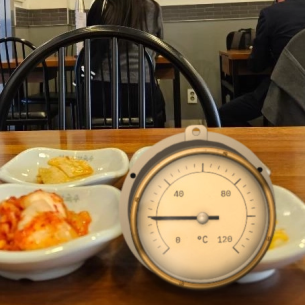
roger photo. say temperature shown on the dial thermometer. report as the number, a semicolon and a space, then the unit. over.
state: 20; °C
